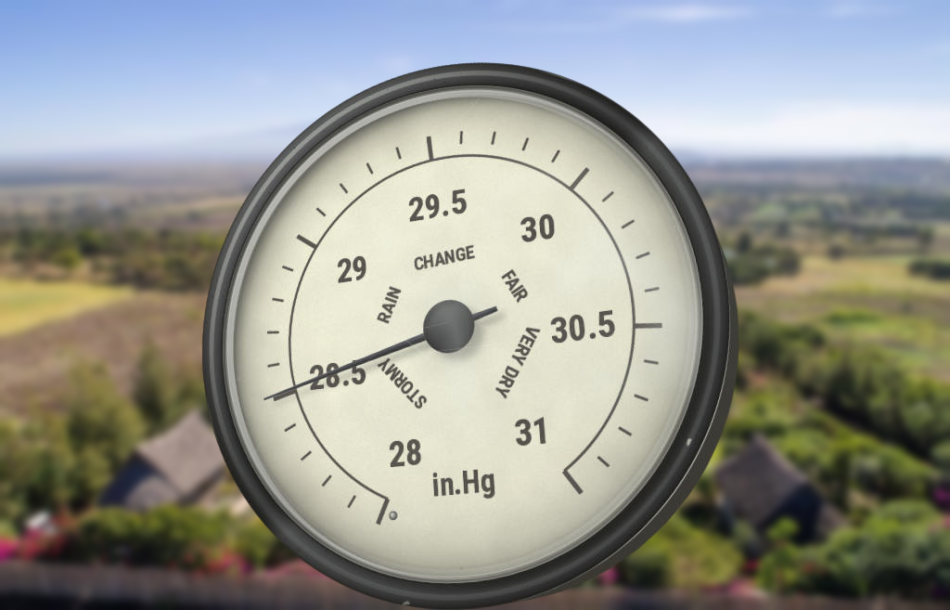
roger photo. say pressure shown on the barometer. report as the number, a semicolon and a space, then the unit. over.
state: 28.5; inHg
